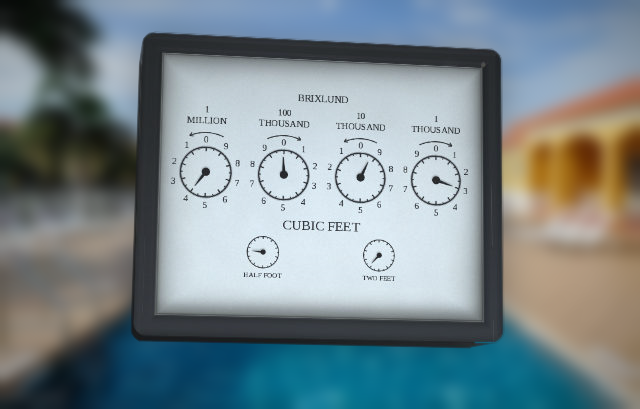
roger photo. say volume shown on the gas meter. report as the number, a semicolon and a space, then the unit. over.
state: 399300; ft³
